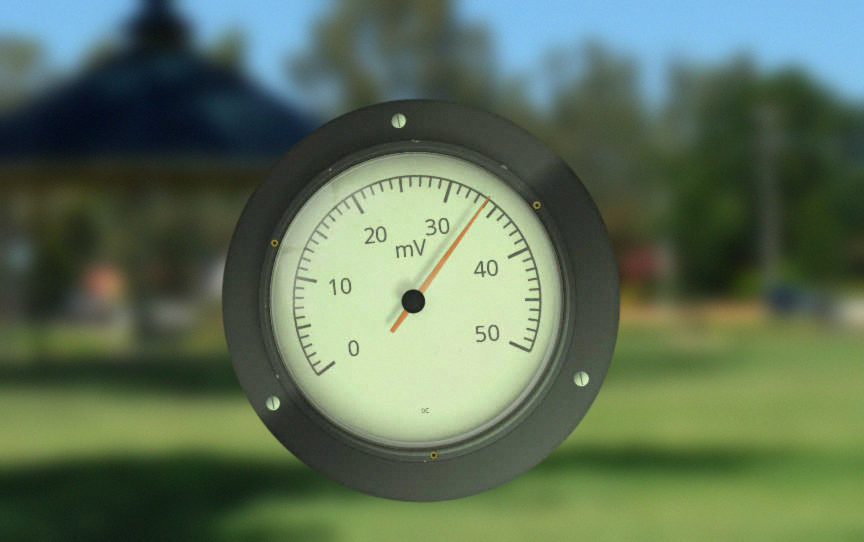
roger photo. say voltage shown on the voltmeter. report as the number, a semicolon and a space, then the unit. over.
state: 34; mV
